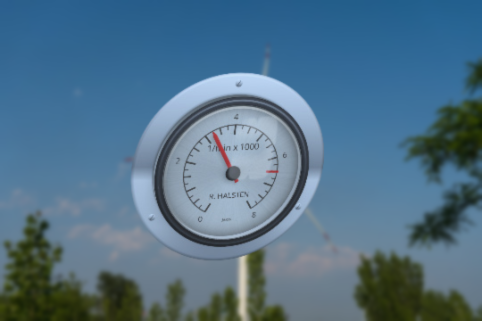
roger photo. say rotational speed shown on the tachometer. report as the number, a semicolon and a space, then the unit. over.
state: 3250; rpm
